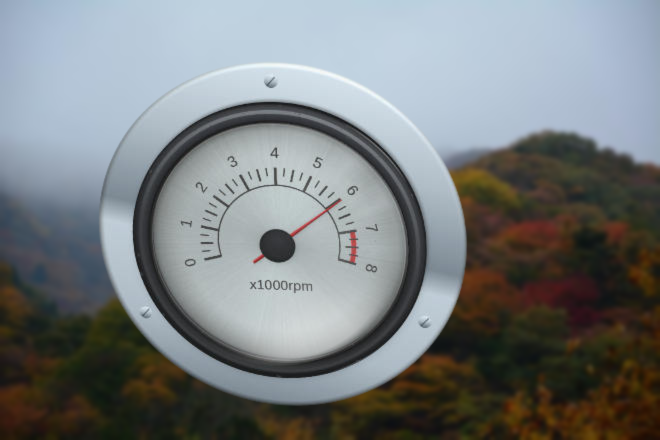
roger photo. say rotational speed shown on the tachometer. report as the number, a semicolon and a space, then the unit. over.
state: 6000; rpm
